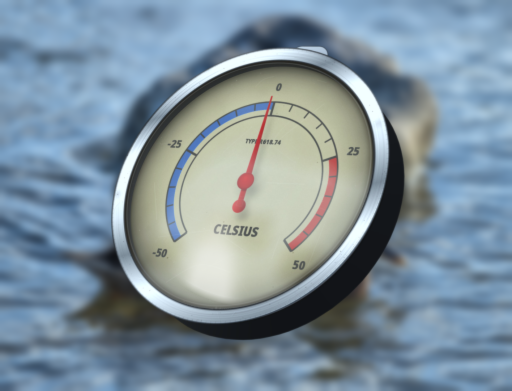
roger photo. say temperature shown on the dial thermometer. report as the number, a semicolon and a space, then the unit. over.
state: 0; °C
